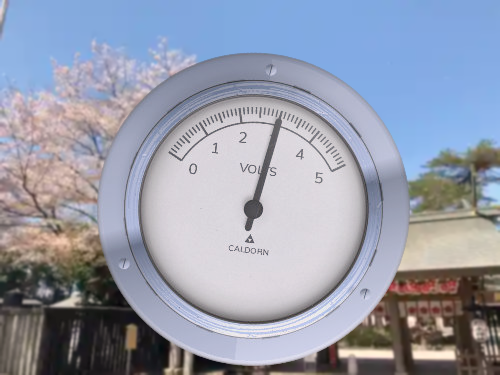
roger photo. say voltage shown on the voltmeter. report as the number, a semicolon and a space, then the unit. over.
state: 3; V
